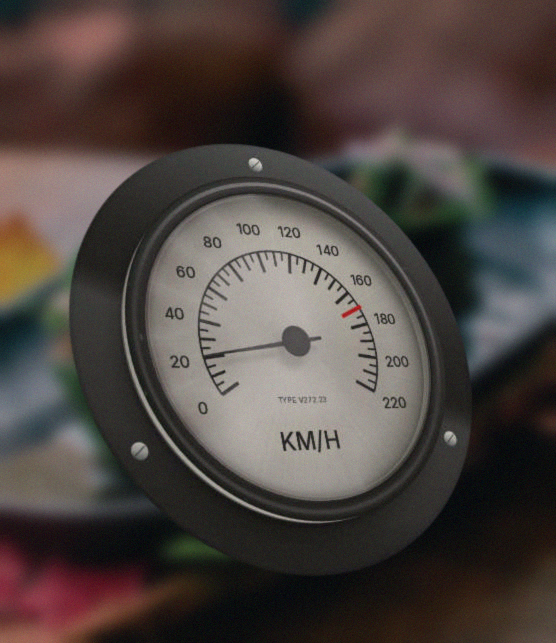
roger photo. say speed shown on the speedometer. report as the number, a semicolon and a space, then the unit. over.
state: 20; km/h
